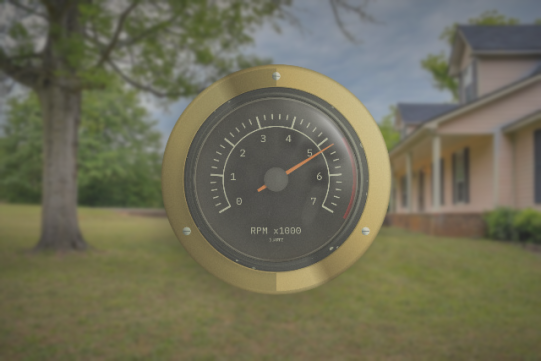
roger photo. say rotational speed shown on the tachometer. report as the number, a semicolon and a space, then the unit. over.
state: 5200; rpm
